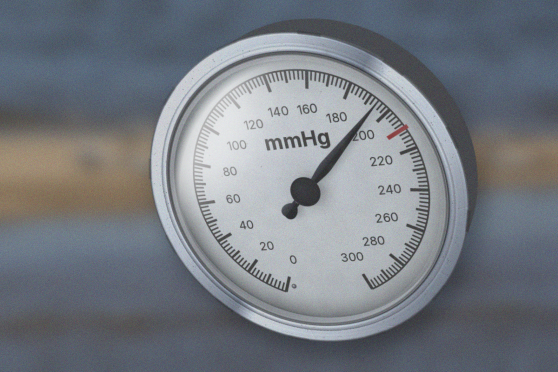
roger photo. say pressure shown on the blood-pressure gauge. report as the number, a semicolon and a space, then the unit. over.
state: 194; mmHg
